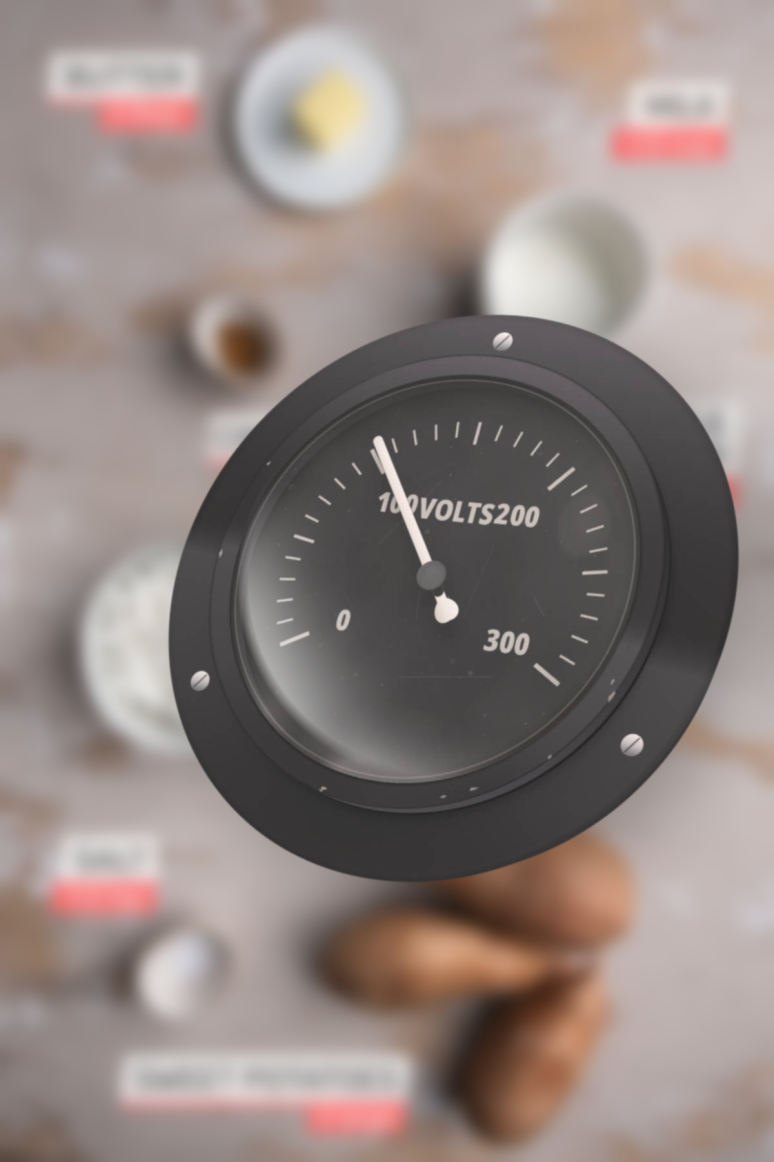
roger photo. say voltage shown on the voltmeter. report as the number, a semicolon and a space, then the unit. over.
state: 105; V
